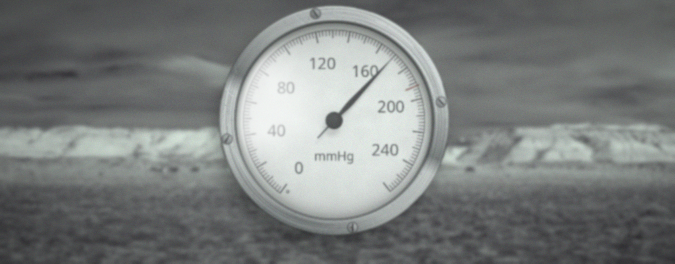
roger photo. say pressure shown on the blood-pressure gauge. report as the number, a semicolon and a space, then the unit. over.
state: 170; mmHg
